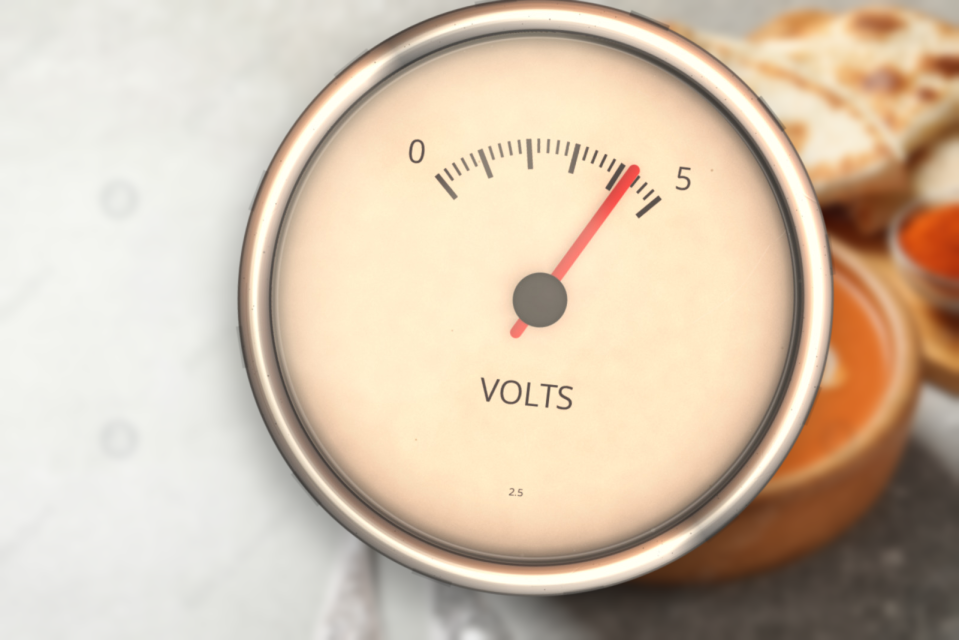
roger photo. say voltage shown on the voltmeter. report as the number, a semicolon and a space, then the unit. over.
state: 4.2; V
